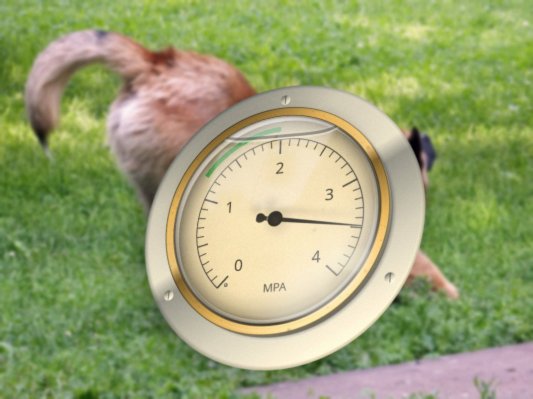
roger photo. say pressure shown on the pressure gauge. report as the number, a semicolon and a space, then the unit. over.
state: 3.5; MPa
